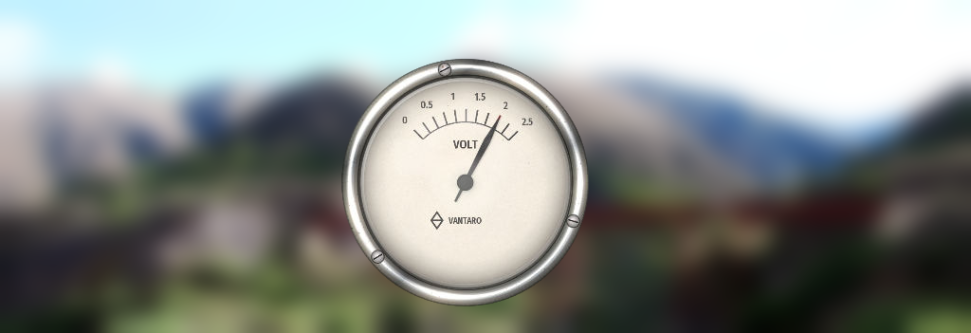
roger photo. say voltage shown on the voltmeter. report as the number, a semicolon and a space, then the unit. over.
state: 2; V
